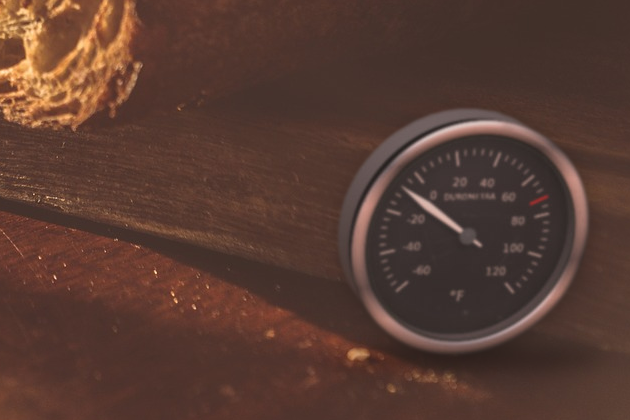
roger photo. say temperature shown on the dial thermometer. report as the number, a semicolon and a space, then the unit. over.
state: -8; °F
